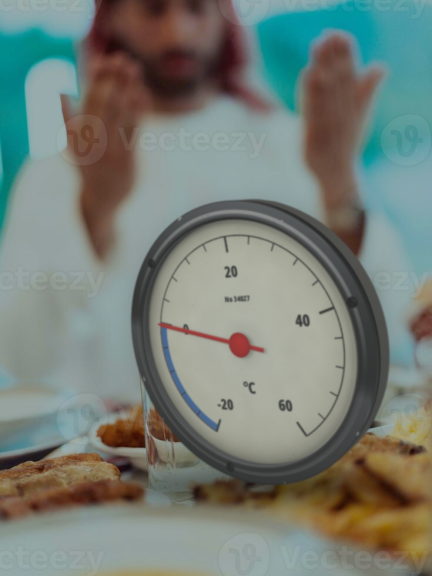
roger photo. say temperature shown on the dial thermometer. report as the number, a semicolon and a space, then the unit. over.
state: 0; °C
